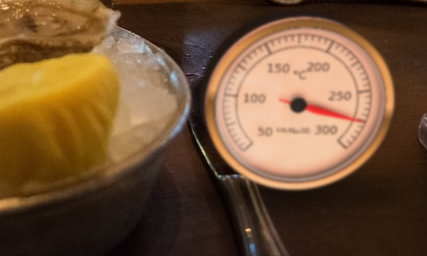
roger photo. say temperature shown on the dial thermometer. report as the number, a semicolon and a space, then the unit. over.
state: 275; °C
